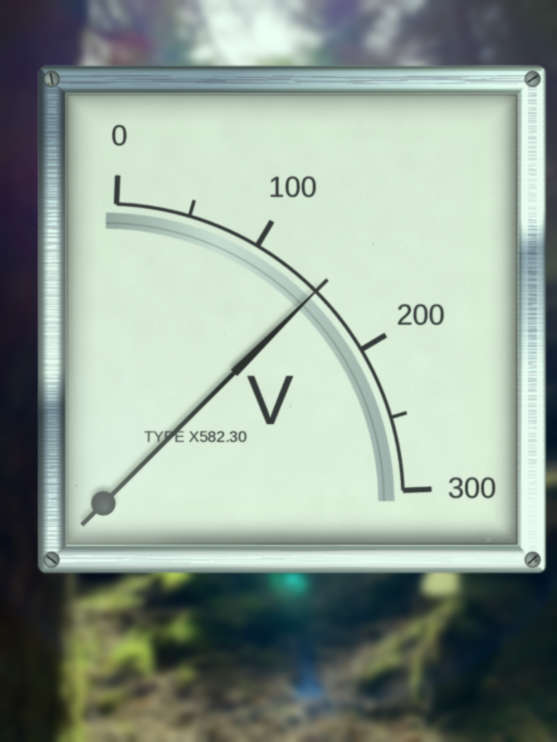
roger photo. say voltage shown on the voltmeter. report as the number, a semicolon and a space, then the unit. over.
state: 150; V
